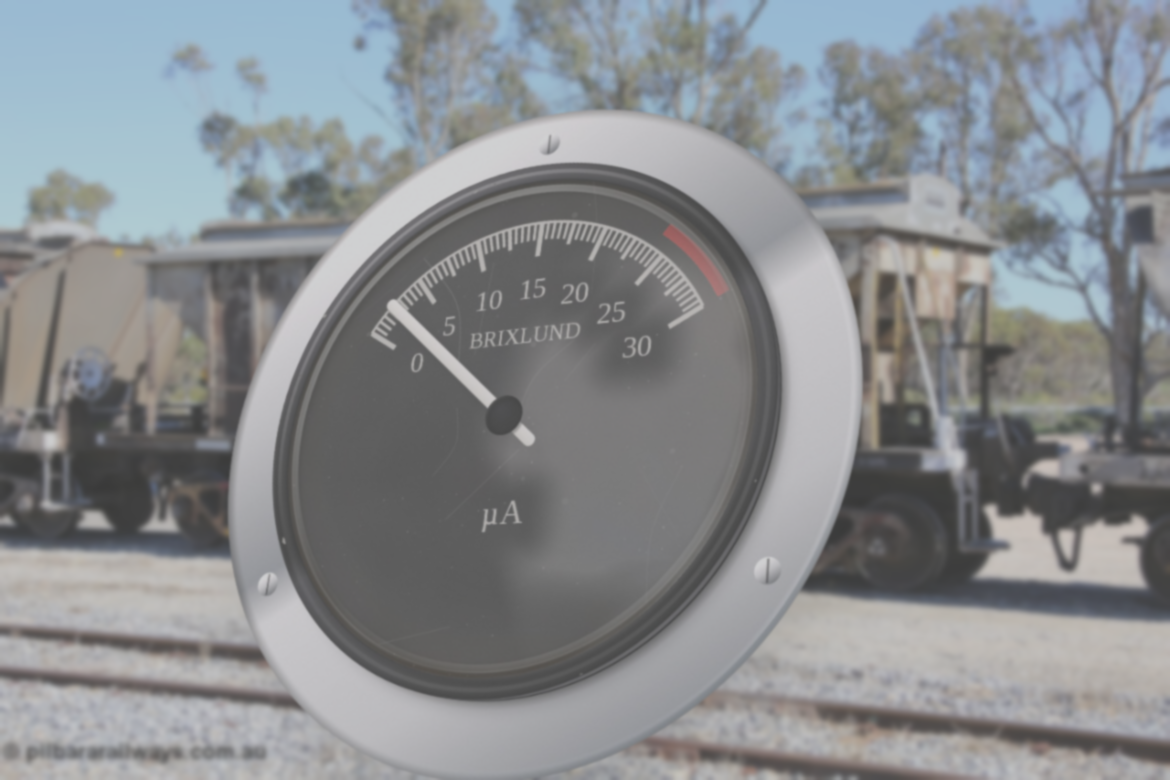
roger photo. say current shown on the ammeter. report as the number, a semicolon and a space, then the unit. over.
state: 2.5; µA
